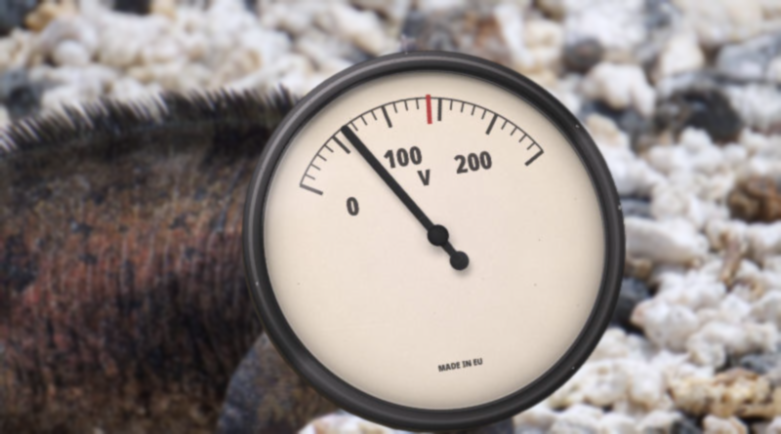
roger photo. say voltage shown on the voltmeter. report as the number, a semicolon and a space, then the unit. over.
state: 60; V
